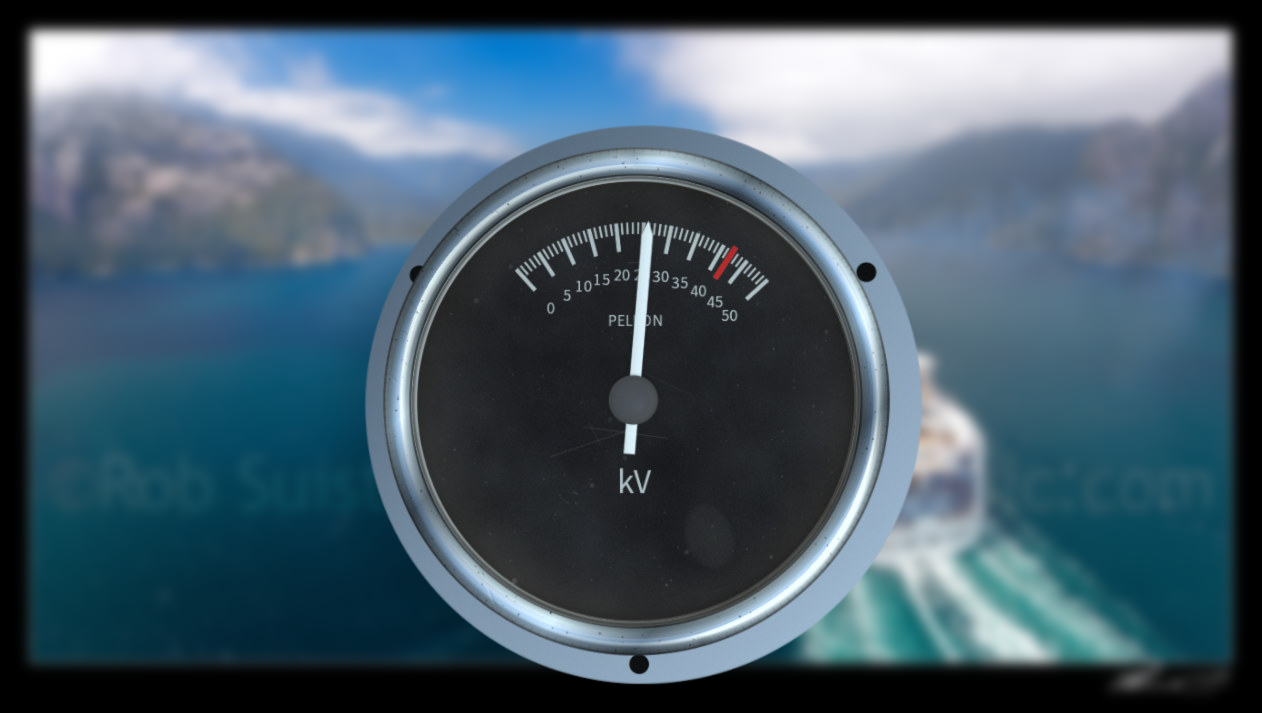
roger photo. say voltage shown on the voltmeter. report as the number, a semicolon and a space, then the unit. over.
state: 26; kV
